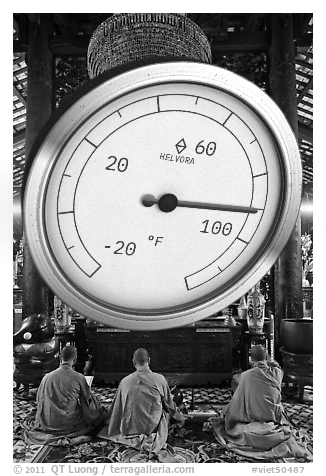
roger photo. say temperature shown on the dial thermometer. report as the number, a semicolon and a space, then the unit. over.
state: 90; °F
